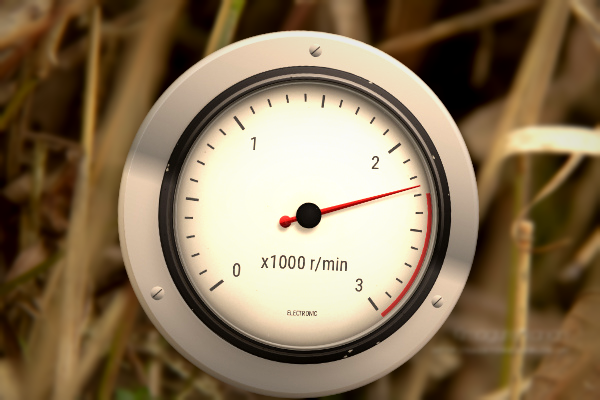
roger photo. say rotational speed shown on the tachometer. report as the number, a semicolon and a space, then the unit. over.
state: 2250; rpm
